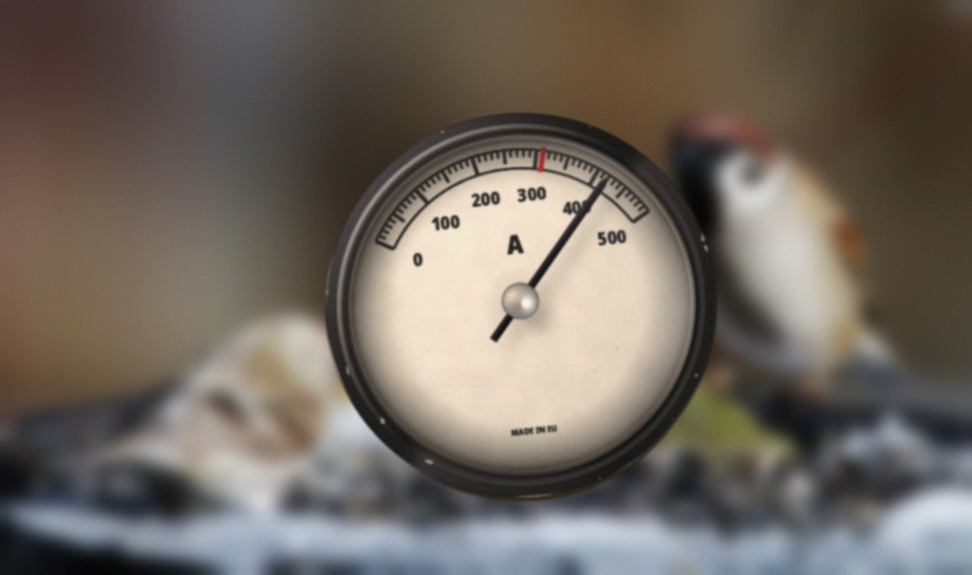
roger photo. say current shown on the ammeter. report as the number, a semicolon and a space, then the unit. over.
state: 420; A
